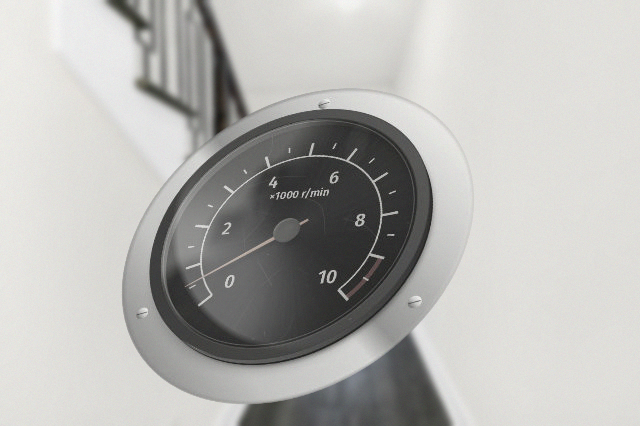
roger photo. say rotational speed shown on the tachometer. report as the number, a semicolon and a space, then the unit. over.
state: 500; rpm
